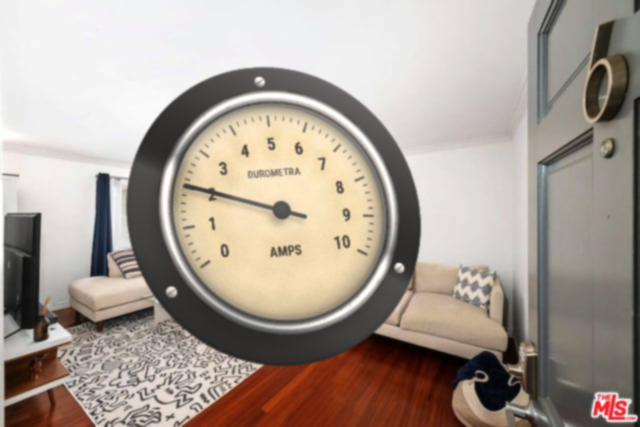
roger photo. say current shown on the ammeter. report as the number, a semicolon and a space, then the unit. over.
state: 2; A
